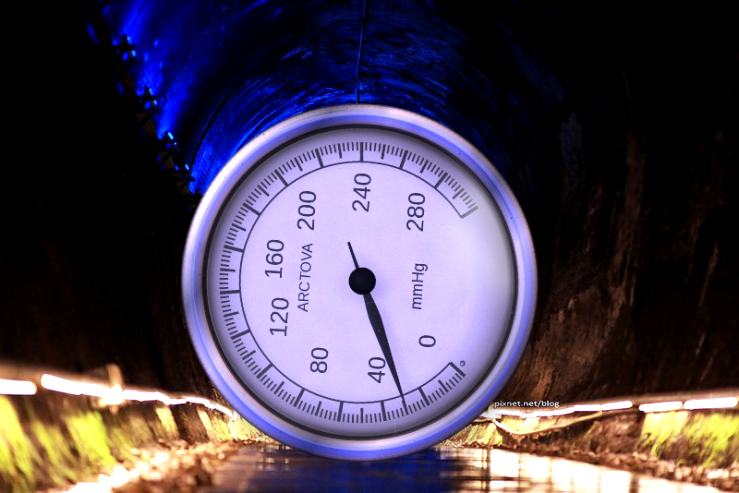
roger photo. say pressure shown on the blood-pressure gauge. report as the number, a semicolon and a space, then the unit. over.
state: 30; mmHg
